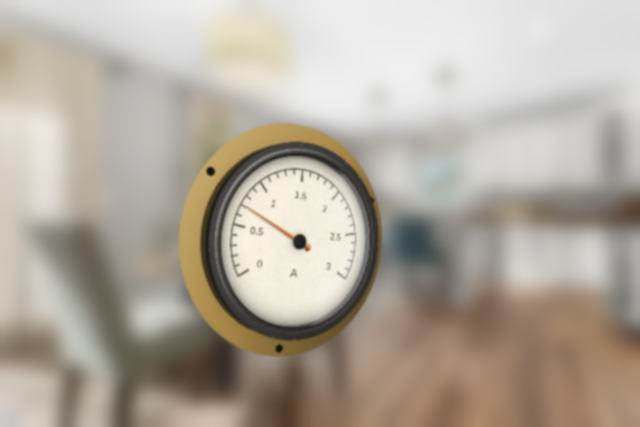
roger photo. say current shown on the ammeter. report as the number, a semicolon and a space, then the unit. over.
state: 0.7; A
